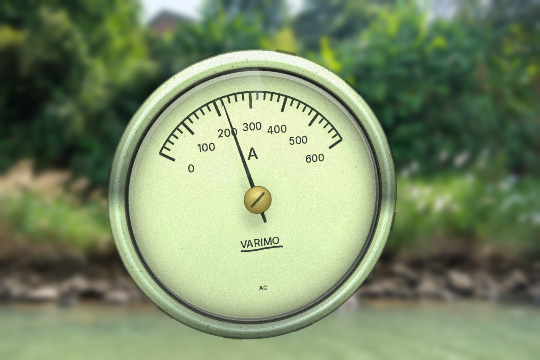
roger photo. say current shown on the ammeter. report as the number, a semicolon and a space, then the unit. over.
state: 220; A
